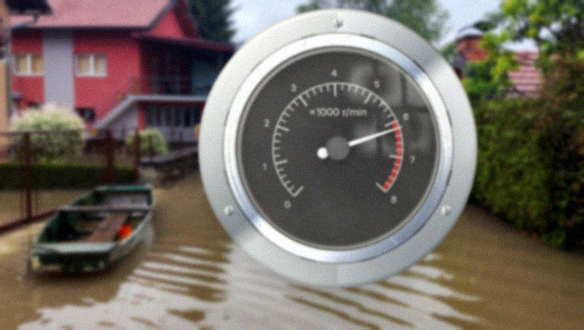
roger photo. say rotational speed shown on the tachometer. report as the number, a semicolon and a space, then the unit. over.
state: 6200; rpm
